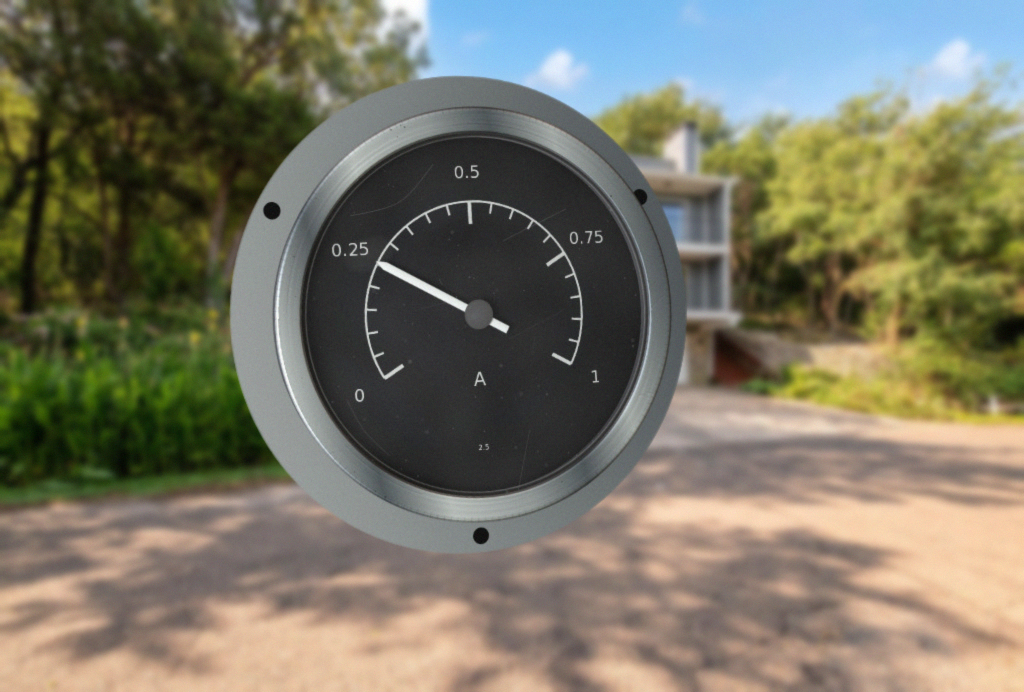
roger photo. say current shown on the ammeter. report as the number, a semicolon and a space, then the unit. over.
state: 0.25; A
